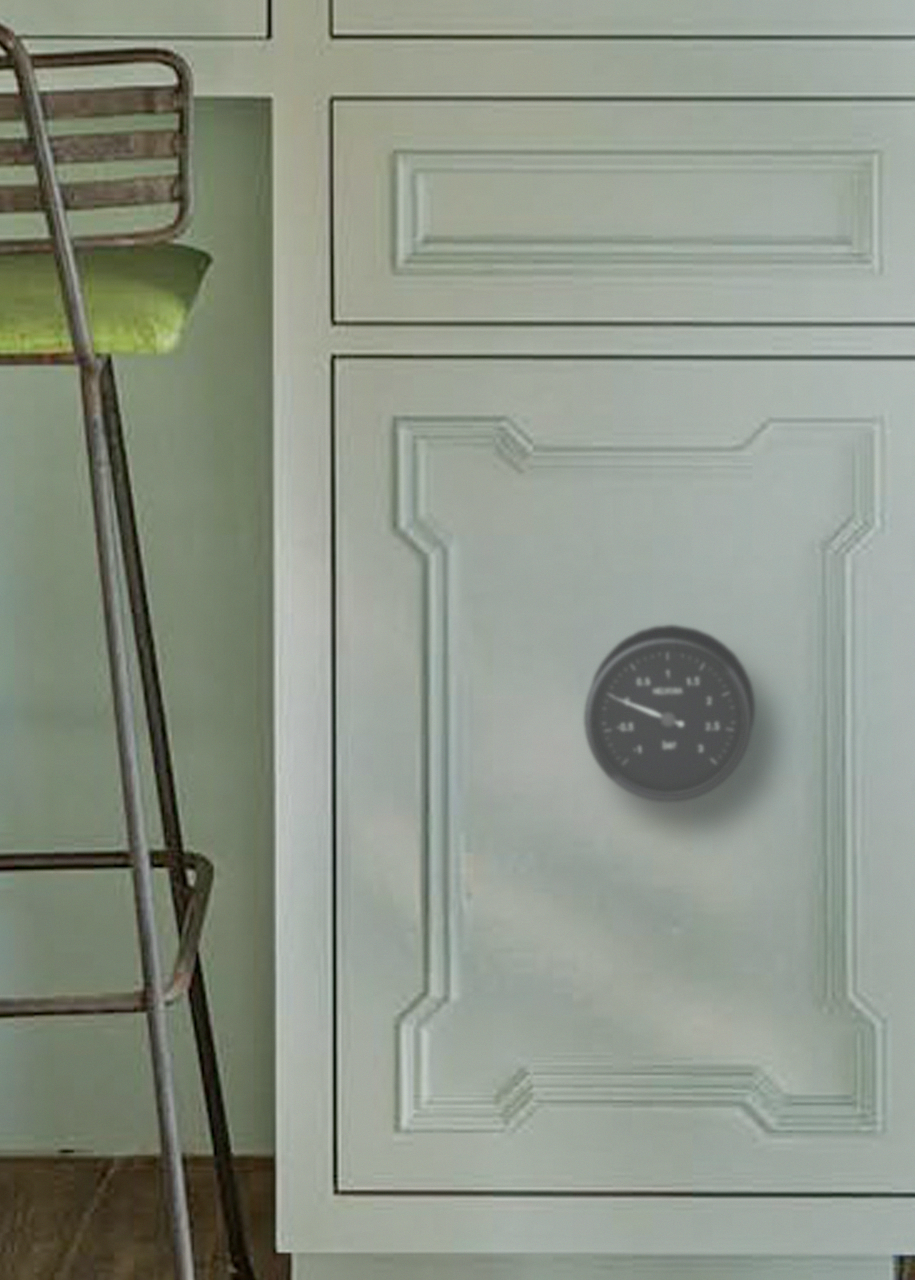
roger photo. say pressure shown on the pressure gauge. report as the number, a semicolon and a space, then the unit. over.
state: 0; bar
